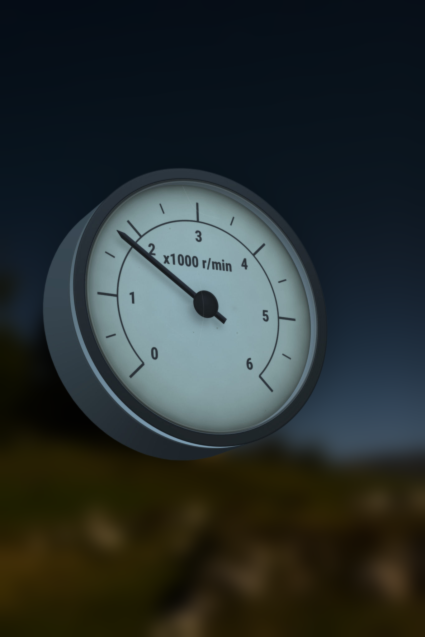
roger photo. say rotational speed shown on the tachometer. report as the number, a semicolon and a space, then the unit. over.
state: 1750; rpm
